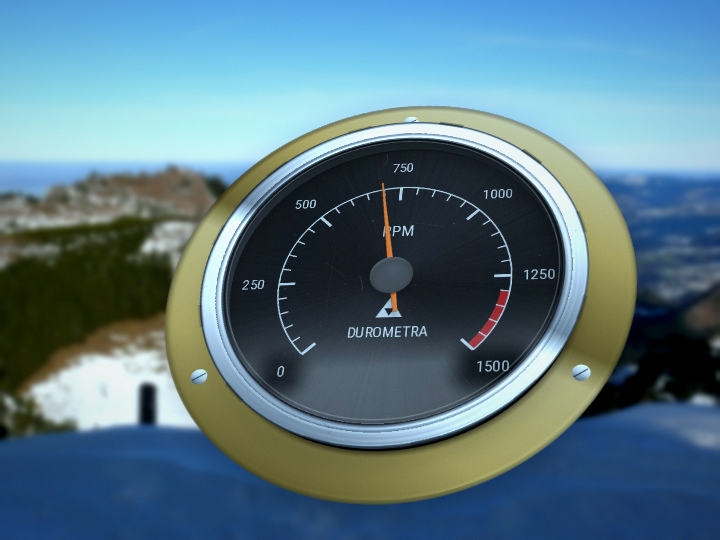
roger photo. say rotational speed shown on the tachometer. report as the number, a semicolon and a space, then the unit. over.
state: 700; rpm
